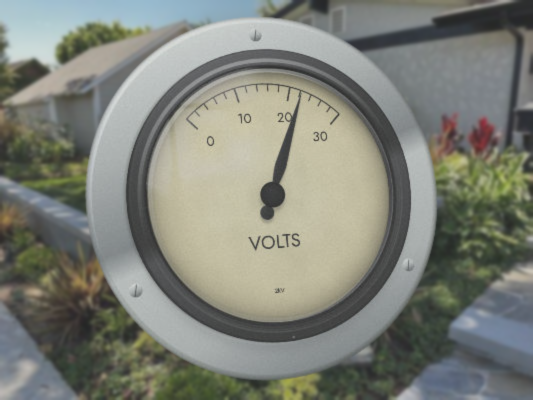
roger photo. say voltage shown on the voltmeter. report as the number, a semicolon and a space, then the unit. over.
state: 22; V
